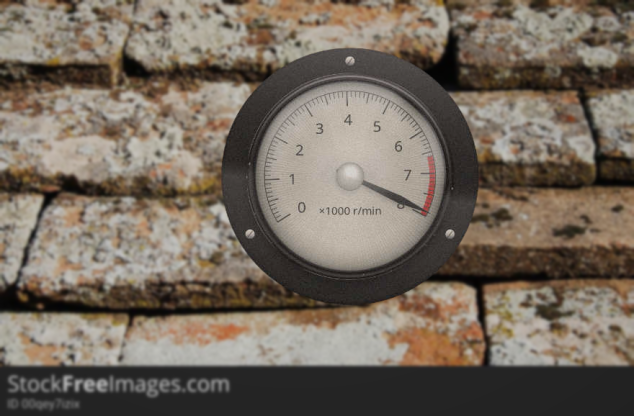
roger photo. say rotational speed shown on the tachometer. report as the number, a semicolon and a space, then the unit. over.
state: 7900; rpm
